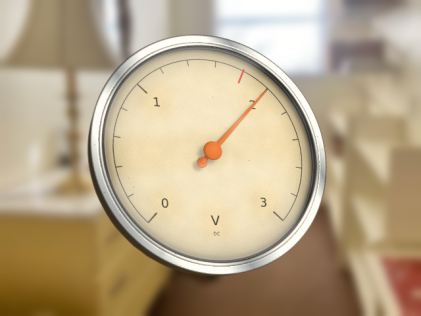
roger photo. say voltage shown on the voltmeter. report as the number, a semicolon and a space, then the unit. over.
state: 2; V
